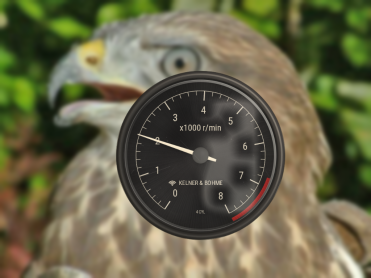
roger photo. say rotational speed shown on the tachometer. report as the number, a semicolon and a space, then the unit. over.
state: 2000; rpm
